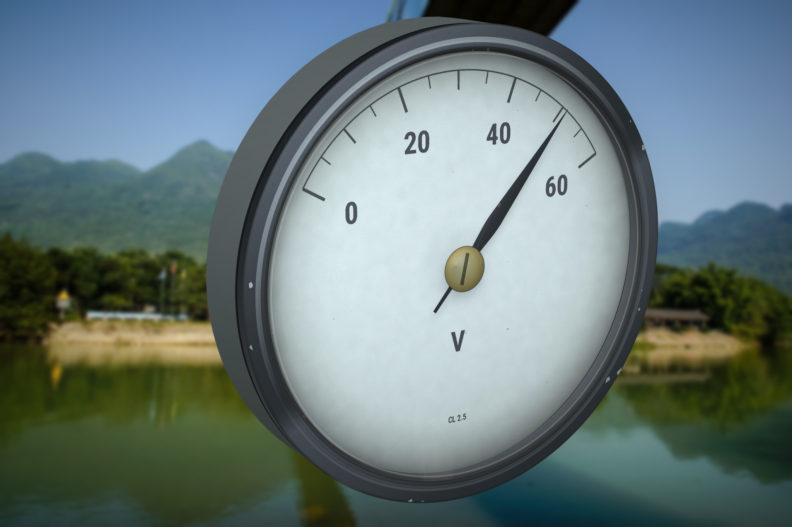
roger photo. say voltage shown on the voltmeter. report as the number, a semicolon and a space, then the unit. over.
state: 50; V
